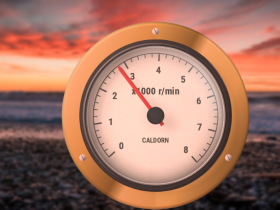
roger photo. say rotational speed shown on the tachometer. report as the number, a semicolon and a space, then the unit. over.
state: 2800; rpm
